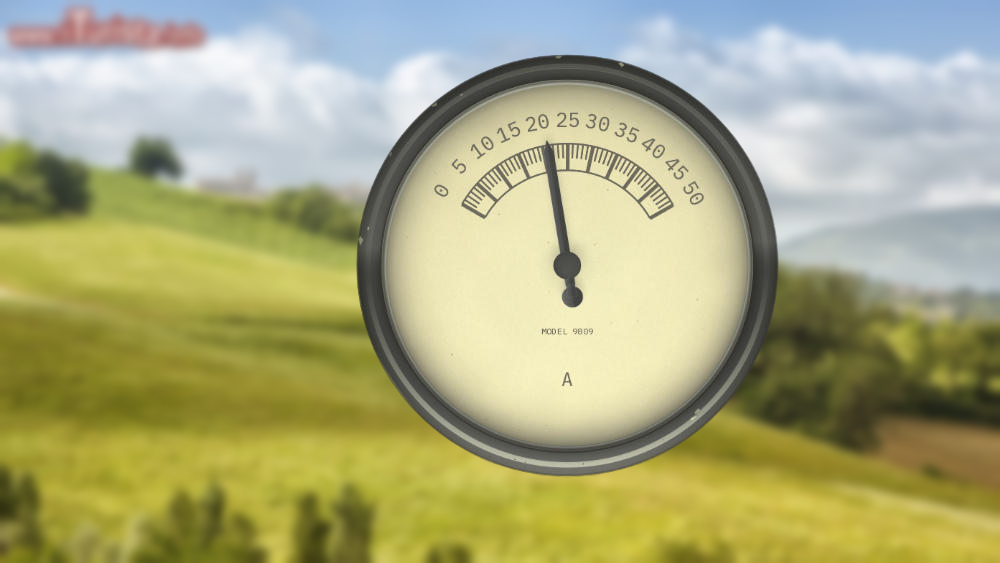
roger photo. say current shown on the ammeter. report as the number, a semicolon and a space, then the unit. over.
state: 21; A
